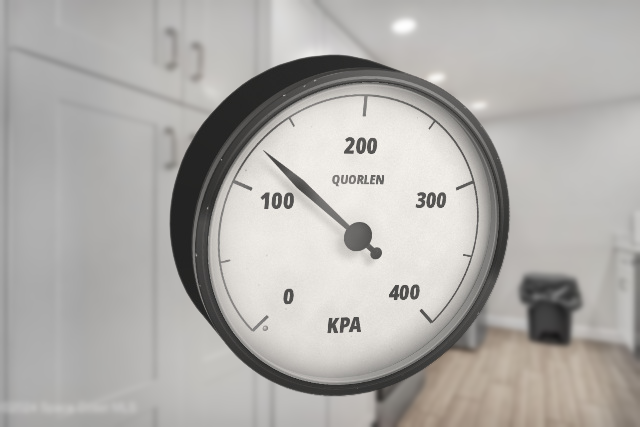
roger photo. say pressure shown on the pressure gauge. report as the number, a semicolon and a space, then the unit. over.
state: 125; kPa
